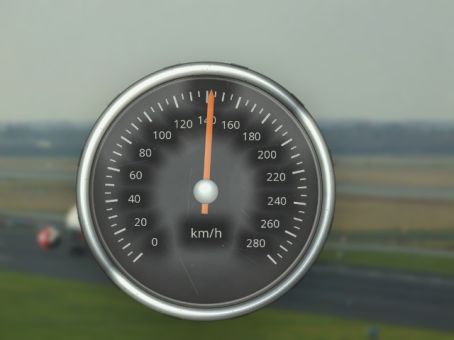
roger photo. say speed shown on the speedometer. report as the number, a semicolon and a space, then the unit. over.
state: 142.5; km/h
